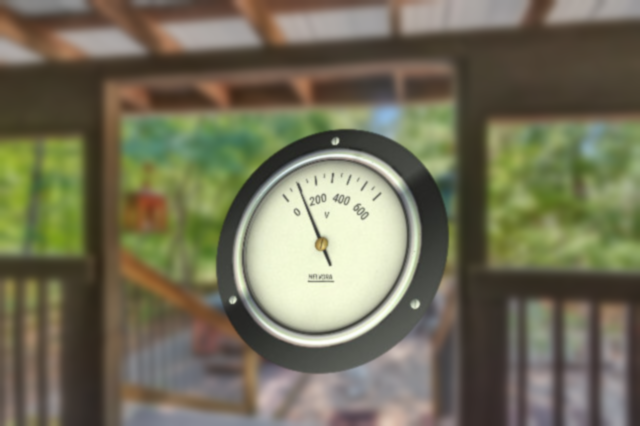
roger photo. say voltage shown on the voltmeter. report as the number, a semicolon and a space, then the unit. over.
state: 100; V
